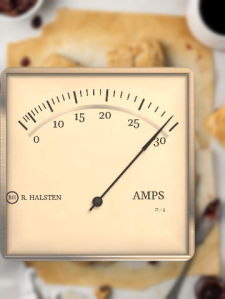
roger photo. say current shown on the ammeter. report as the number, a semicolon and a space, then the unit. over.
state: 29; A
